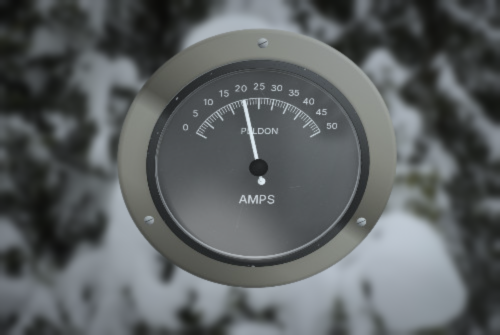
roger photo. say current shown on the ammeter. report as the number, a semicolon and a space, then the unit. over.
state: 20; A
